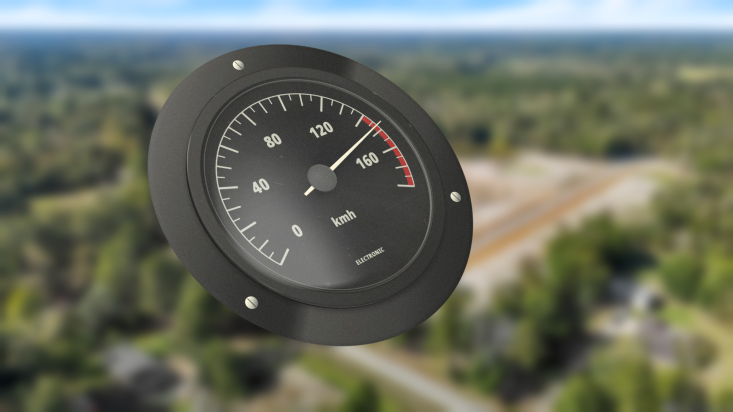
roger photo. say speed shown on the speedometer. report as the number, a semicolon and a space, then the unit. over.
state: 147.5; km/h
